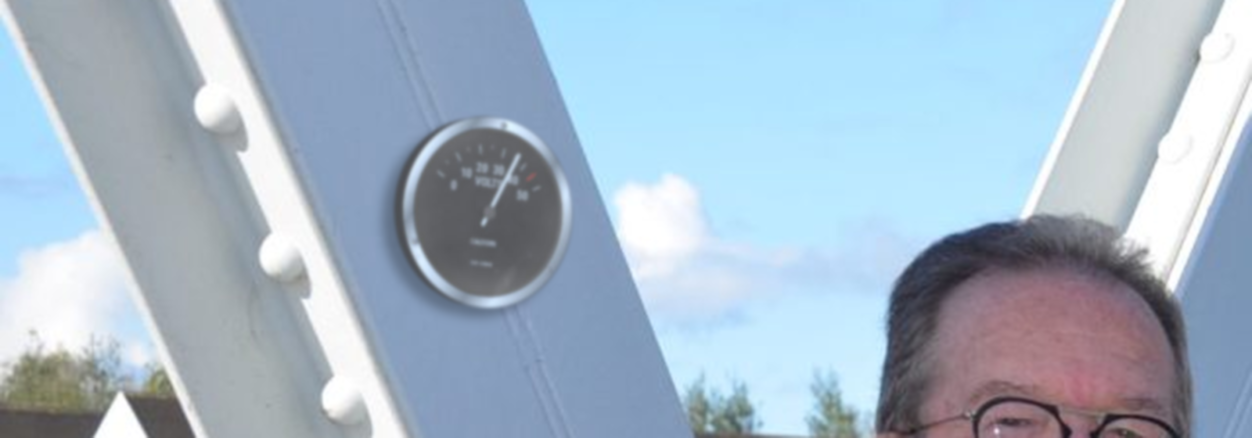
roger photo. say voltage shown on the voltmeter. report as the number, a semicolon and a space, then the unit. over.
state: 35; V
